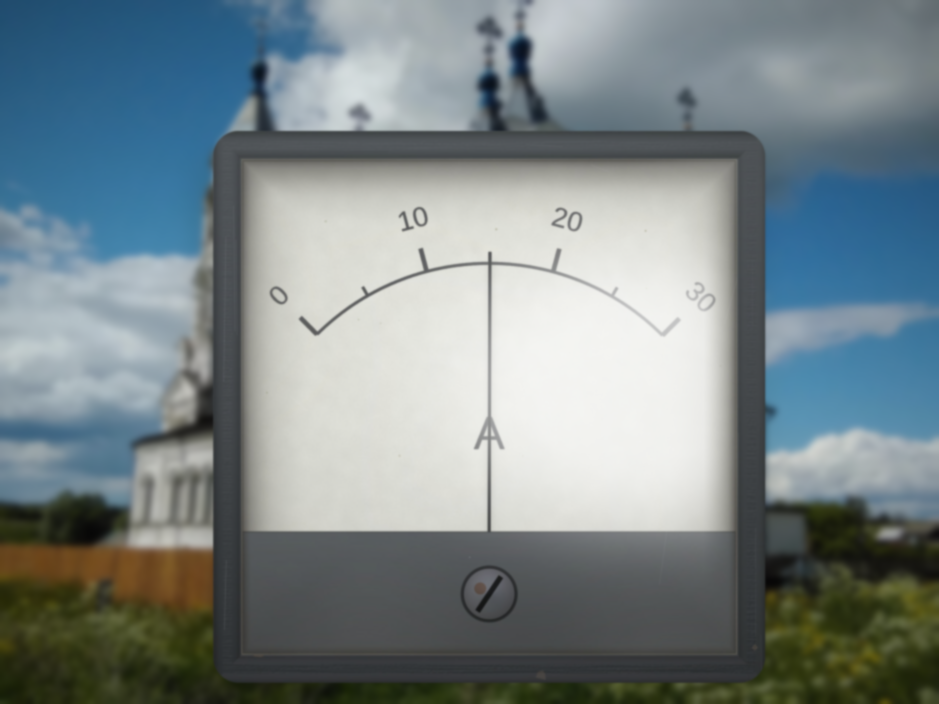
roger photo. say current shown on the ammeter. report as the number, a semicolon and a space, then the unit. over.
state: 15; A
